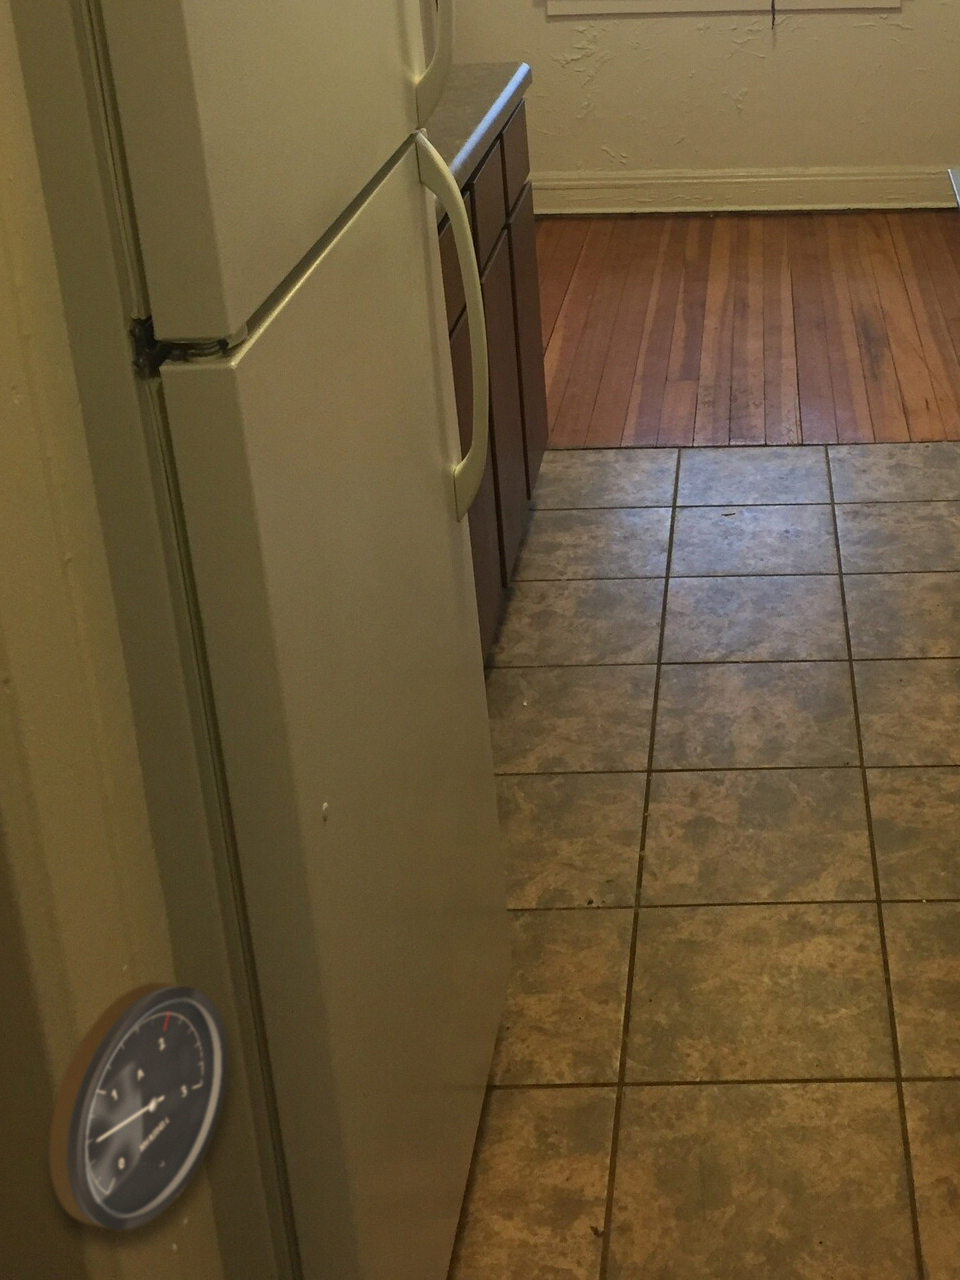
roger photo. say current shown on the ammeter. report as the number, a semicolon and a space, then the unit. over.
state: 0.6; A
